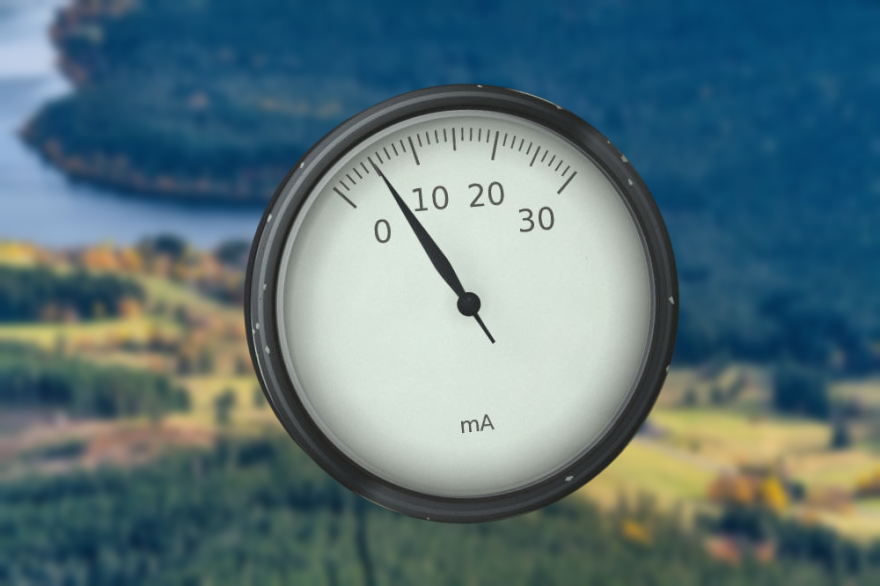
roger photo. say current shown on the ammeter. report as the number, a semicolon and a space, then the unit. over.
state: 5; mA
